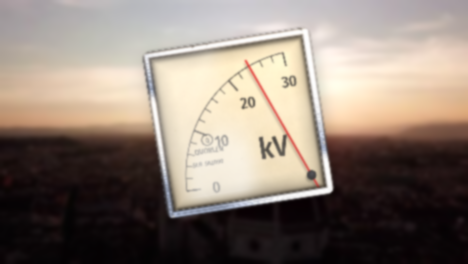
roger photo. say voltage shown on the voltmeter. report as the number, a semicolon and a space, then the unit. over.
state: 24; kV
